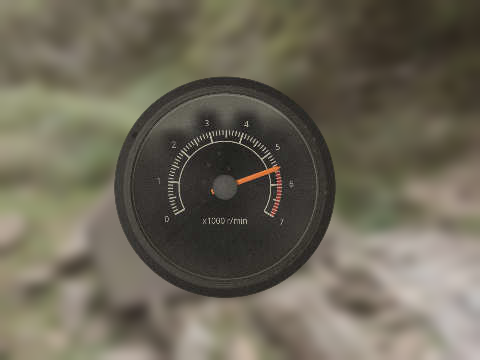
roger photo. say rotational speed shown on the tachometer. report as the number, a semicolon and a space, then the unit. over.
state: 5500; rpm
